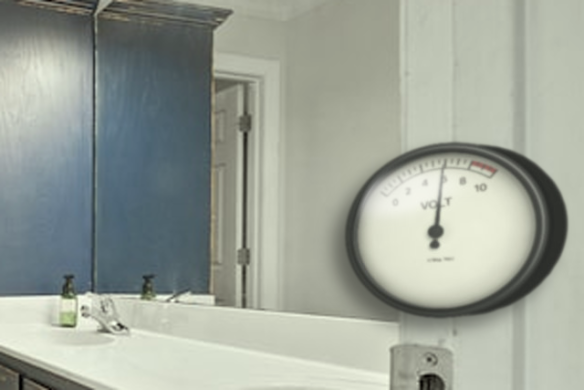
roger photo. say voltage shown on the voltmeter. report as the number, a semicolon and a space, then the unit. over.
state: 6; V
